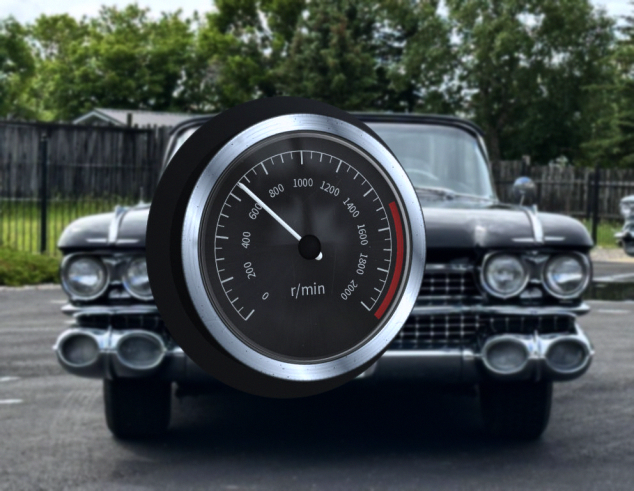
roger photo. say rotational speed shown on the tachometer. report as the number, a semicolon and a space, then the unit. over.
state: 650; rpm
